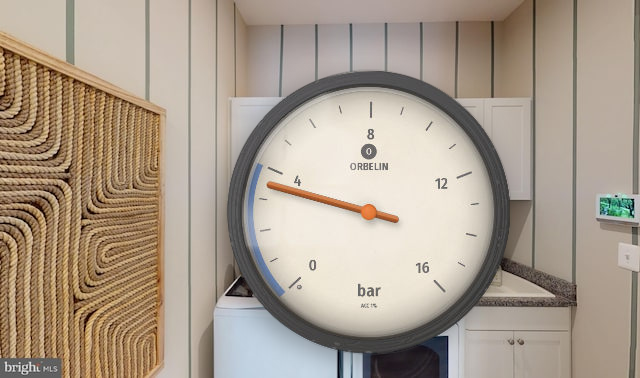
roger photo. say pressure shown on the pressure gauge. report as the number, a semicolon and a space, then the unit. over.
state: 3.5; bar
